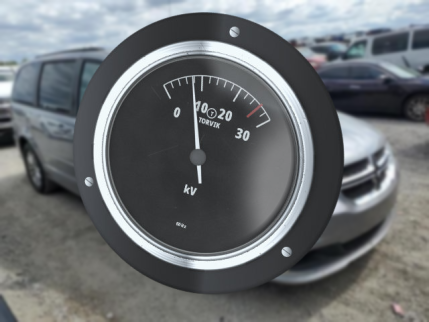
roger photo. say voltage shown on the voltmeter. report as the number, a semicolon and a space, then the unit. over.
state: 8; kV
